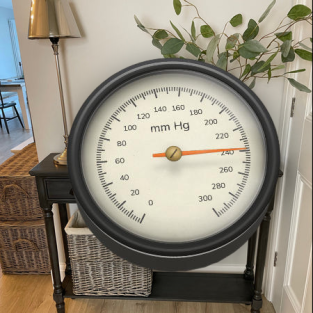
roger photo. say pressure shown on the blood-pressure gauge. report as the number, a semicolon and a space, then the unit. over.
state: 240; mmHg
